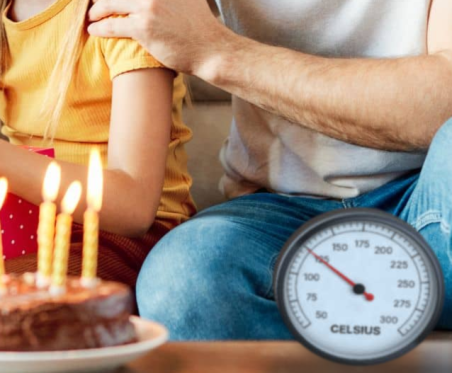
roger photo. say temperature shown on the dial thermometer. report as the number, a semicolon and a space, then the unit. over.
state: 125; °C
